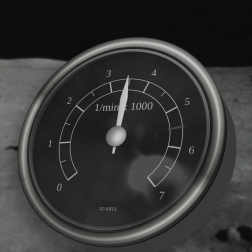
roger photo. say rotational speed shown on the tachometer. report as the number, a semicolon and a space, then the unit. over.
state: 3500; rpm
